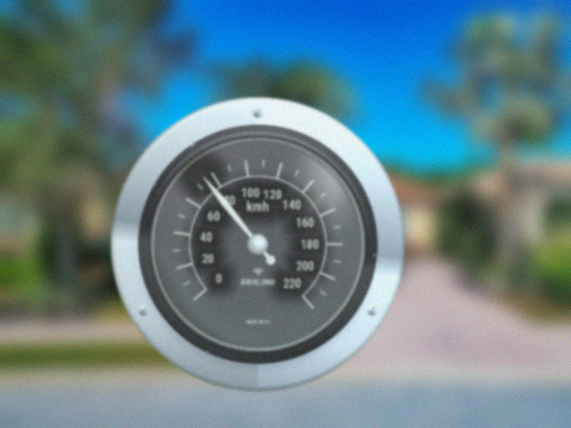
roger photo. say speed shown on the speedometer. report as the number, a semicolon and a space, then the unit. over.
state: 75; km/h
